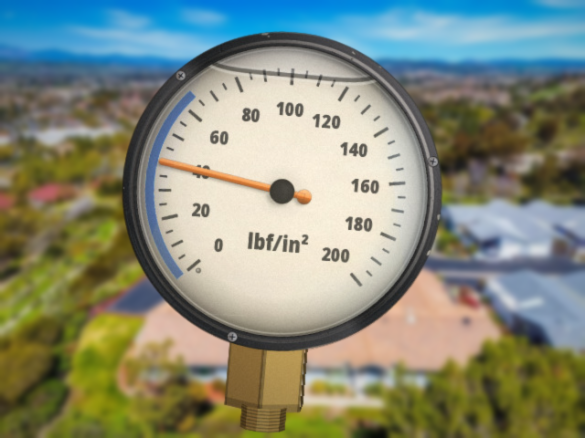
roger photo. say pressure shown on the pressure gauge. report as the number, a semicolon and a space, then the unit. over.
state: 40; psi
